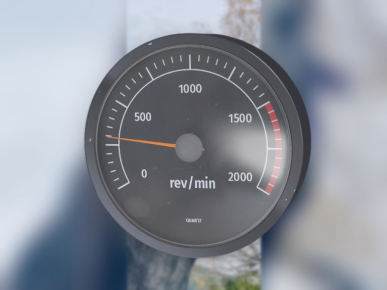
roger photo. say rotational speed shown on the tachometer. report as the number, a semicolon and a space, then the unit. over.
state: 300; rpm
